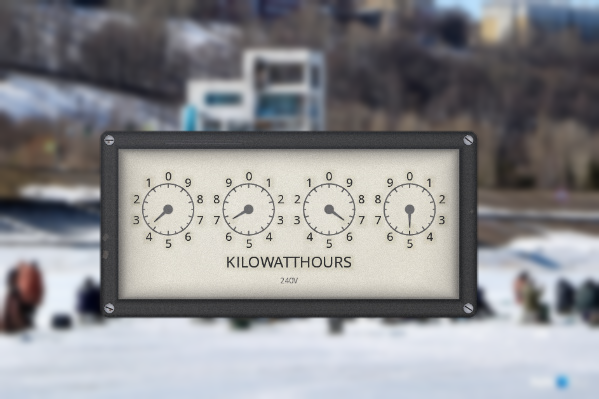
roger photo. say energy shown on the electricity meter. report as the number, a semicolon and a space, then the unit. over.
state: 3665; kWh
